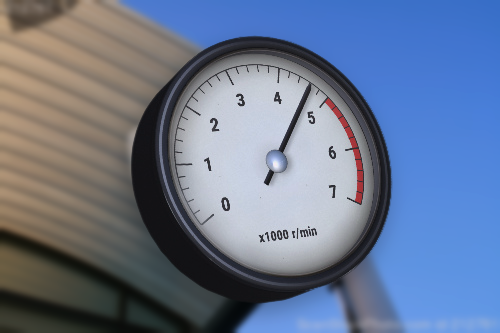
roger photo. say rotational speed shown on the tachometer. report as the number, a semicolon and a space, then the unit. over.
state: 4600; rpm
